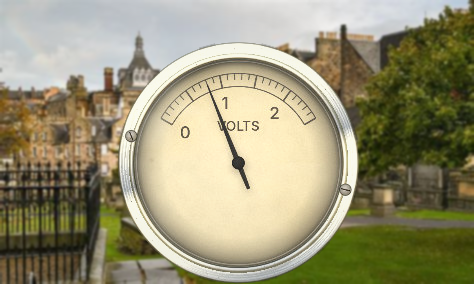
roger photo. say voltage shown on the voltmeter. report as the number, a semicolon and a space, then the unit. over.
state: 0.8; V
